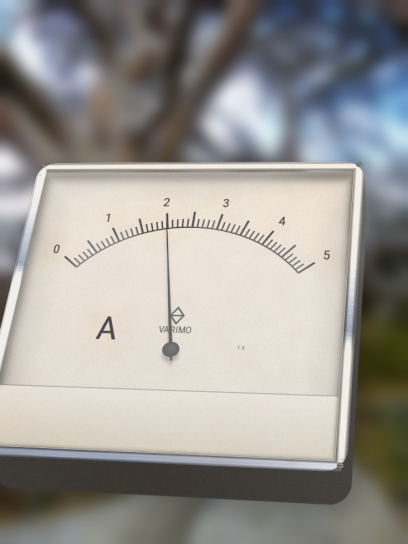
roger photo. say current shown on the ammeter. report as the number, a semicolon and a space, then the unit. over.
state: 2; A
